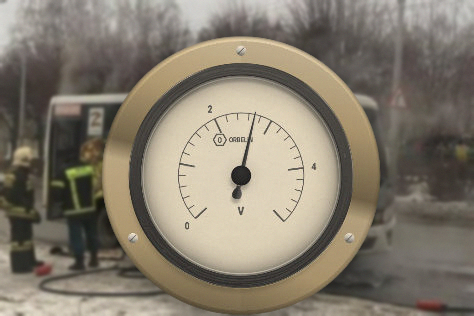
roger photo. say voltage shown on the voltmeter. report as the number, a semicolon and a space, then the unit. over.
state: 2.7; V
